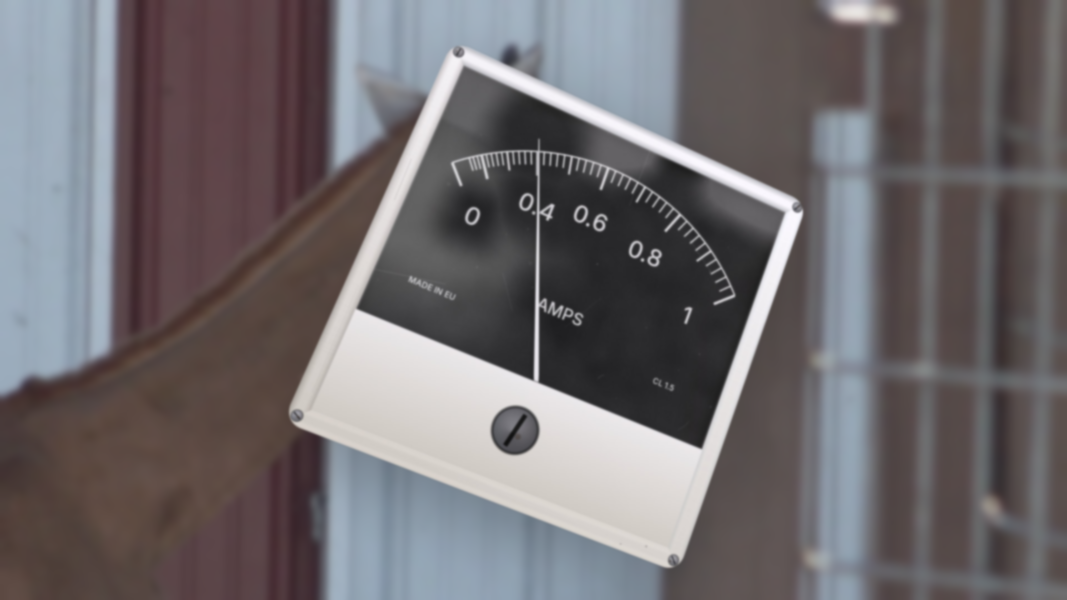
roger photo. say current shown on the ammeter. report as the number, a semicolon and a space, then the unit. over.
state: 0.4; A
